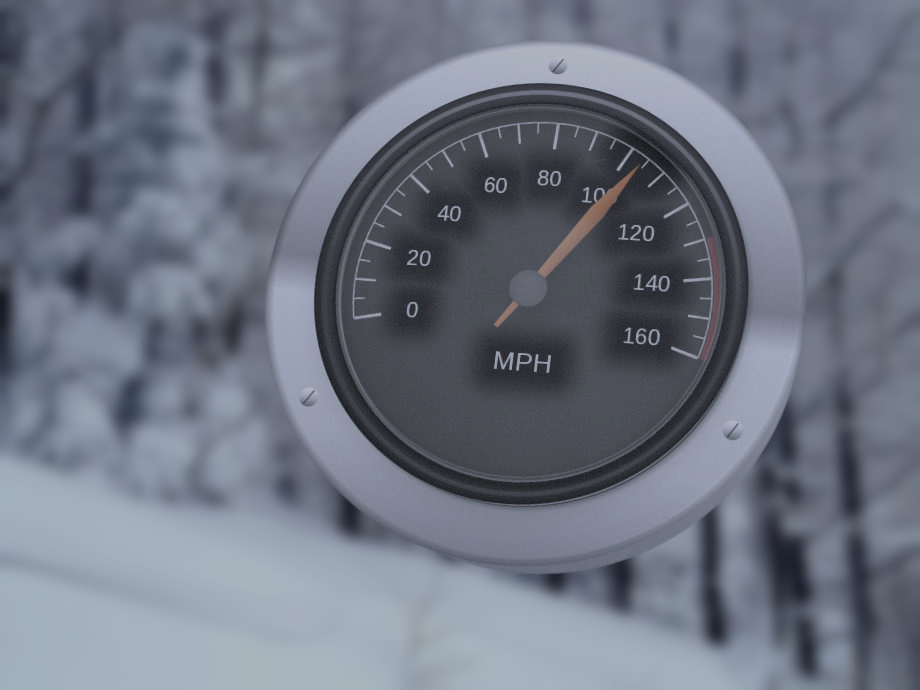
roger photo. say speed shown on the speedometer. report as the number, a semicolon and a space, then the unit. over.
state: 105; mph
